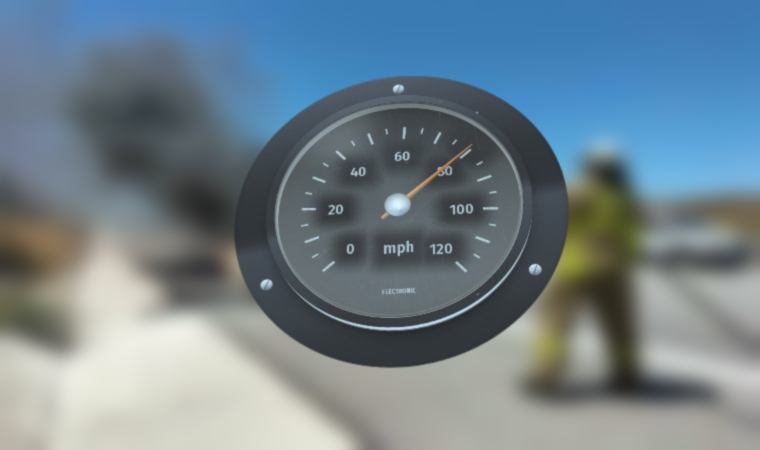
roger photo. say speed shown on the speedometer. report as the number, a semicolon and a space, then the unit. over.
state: 80; mph
